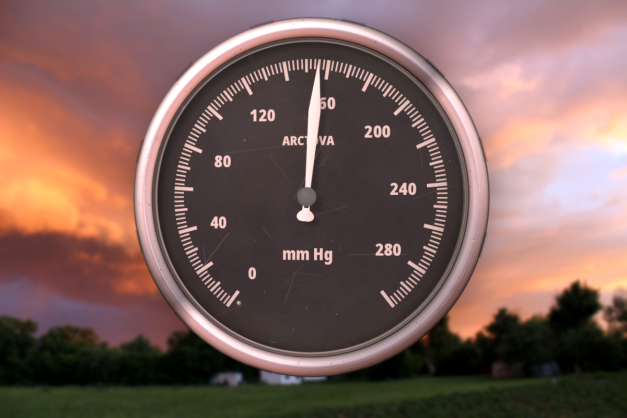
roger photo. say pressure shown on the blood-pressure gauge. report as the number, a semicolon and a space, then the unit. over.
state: 156; mmHg
